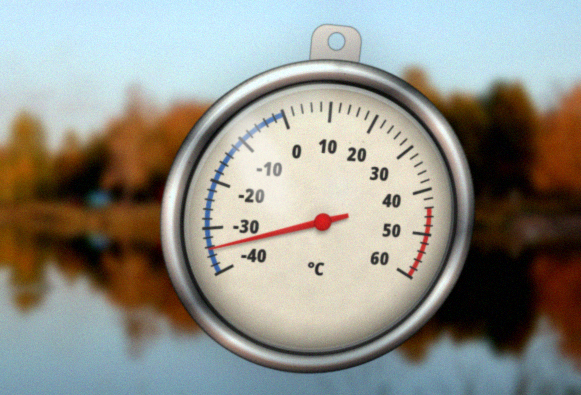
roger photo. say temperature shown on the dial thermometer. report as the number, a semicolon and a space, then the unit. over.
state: -34; °C
